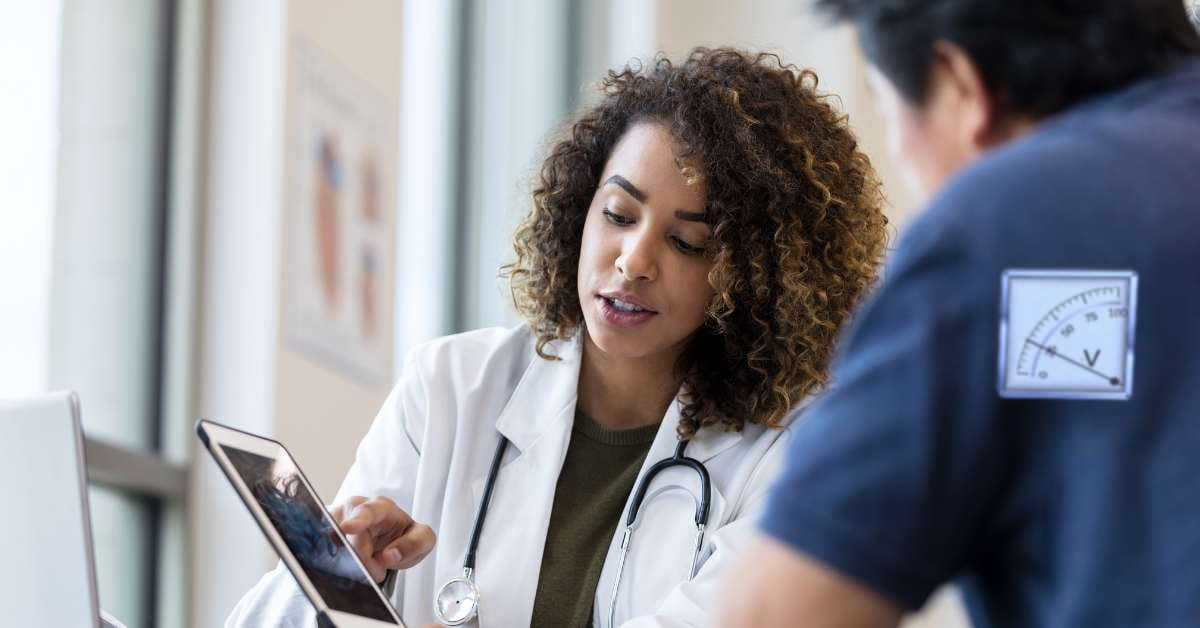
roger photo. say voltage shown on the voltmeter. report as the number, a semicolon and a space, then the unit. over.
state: 25; V
